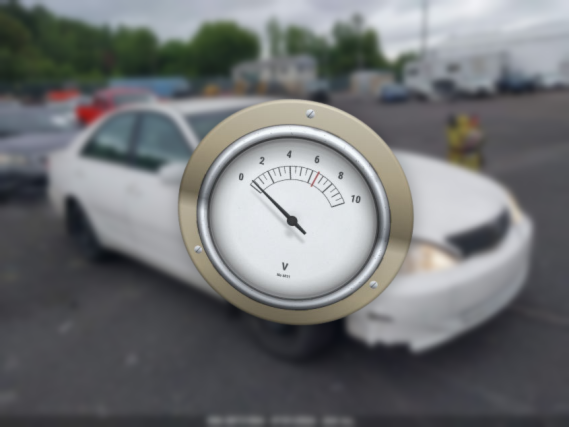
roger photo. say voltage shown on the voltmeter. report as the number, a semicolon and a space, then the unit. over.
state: 0.5; V
